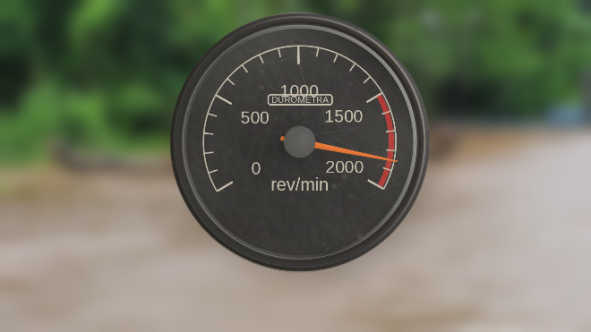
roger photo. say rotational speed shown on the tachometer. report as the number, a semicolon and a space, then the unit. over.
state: 1850; rpm
